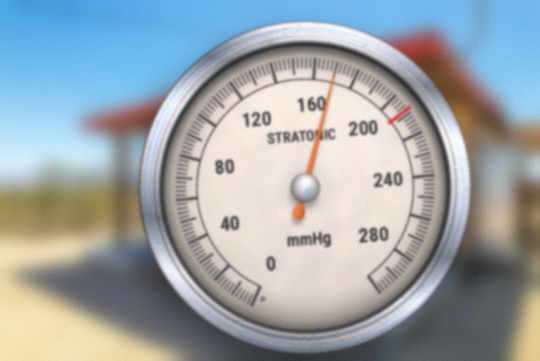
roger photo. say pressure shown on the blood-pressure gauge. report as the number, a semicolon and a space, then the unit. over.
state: 170; mmHg
